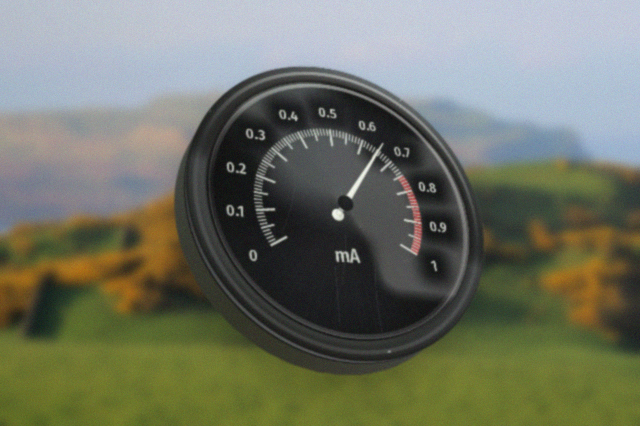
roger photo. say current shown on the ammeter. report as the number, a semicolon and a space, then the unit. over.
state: 0.65; mA
